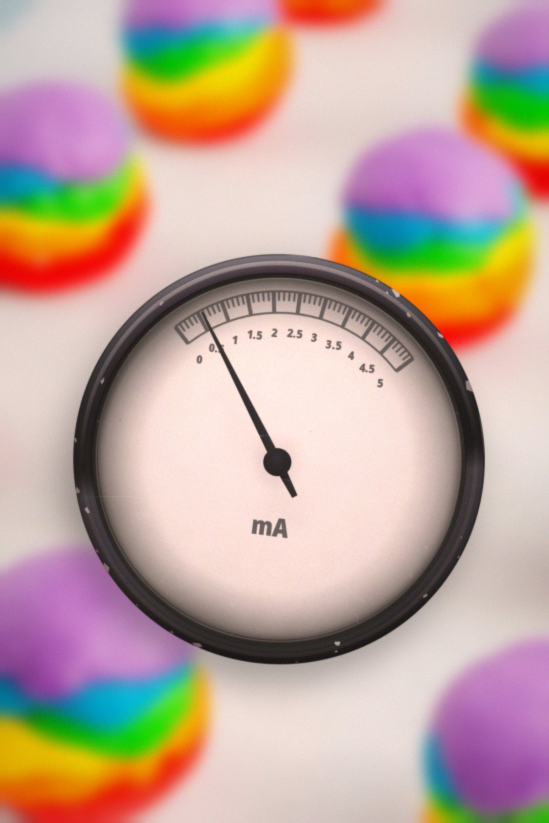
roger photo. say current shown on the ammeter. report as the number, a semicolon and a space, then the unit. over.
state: 0.6; mA
